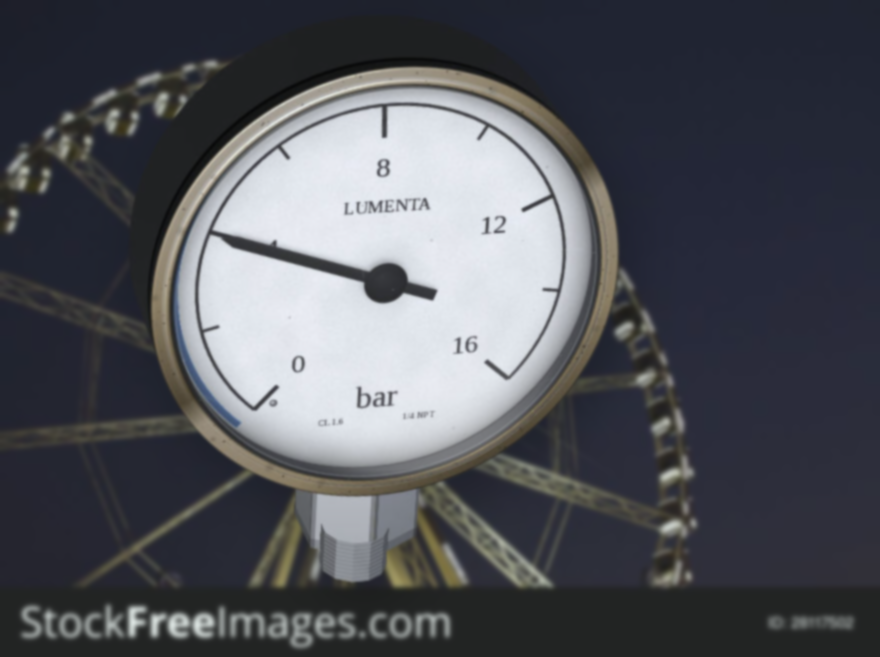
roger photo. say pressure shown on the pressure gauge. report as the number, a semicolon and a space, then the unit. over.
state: 4; bar
